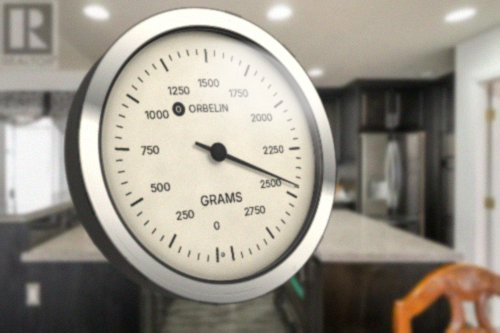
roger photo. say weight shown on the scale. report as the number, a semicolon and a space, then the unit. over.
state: 2450; g
